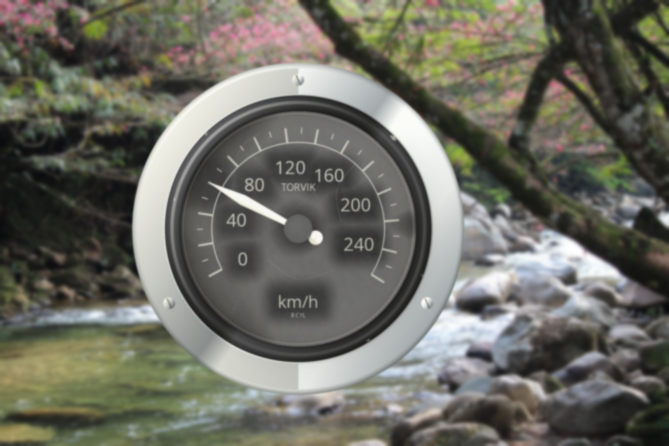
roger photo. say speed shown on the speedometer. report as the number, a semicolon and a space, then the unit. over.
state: 60; km/h
